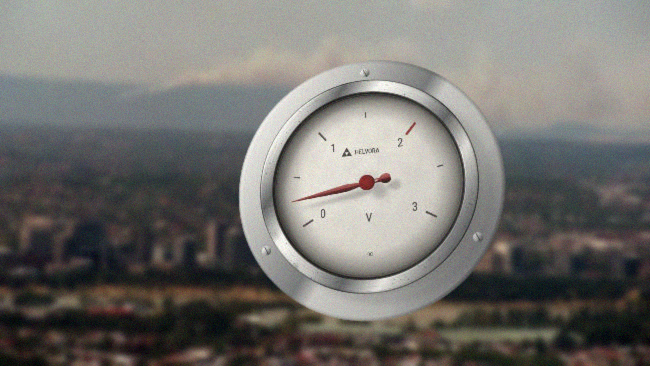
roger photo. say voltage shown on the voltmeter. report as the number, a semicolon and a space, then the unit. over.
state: 0.25; V
